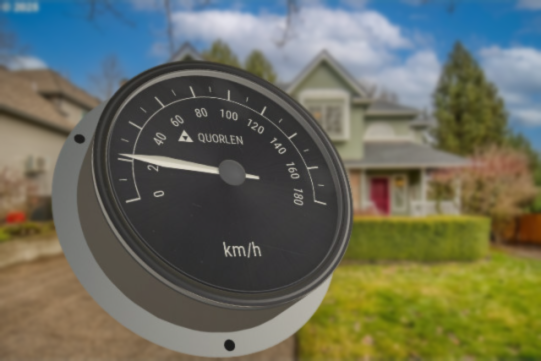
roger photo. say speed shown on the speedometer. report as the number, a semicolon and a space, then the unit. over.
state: 20; km/h
